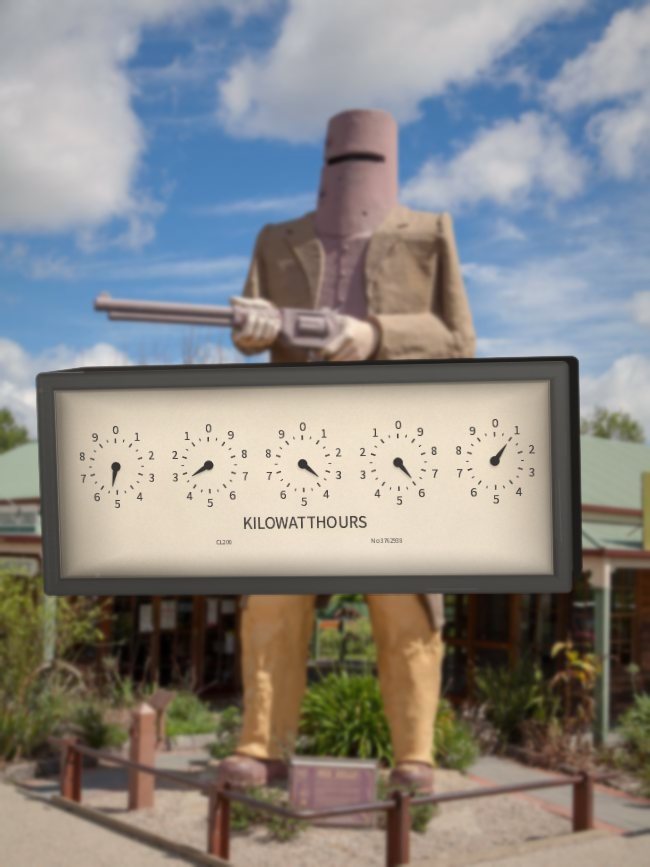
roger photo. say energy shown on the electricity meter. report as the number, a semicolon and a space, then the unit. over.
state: 53361; kWh
